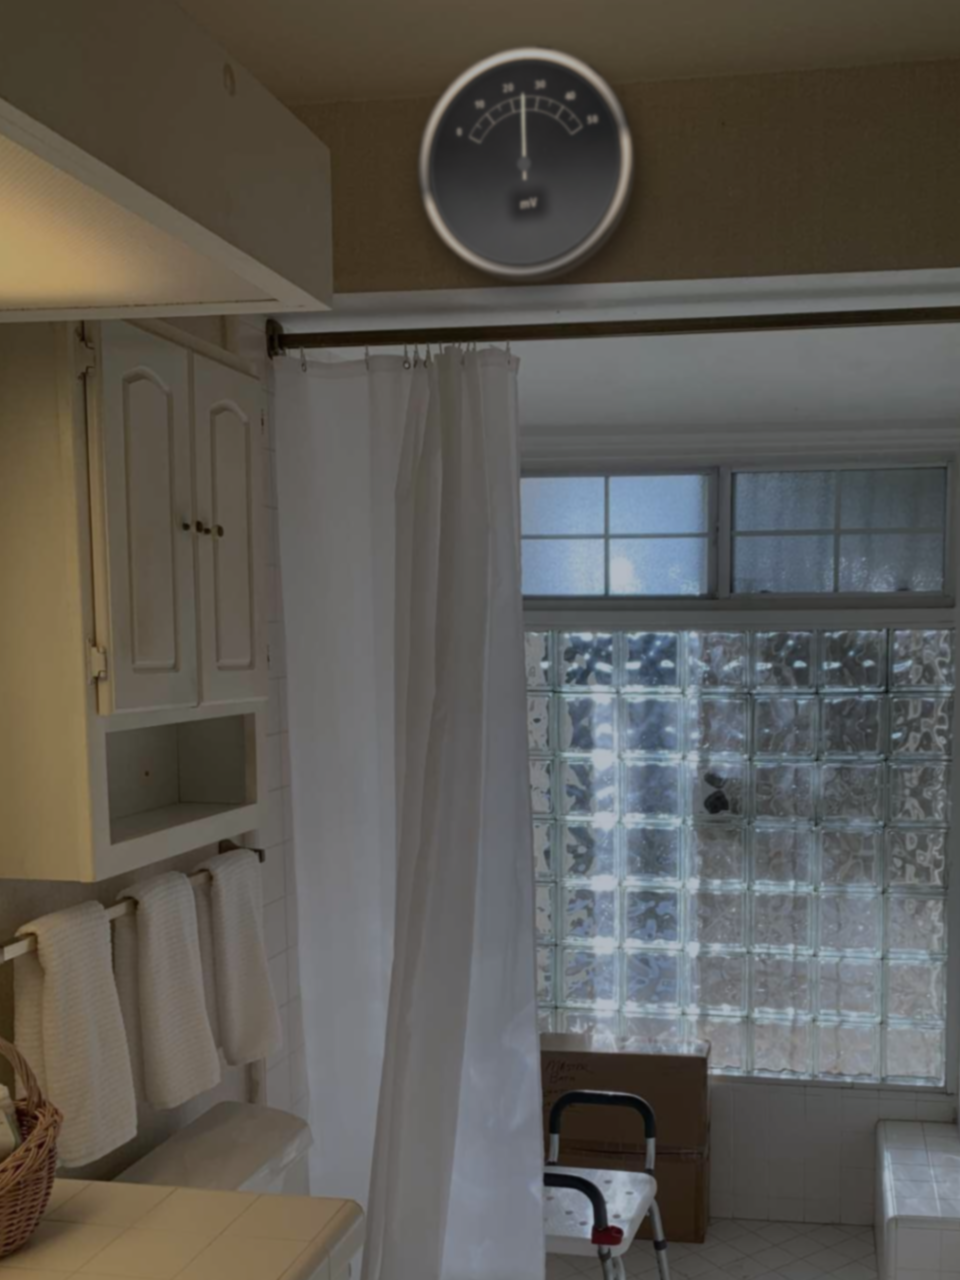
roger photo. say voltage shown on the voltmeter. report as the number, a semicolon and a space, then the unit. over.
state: 25; mV
